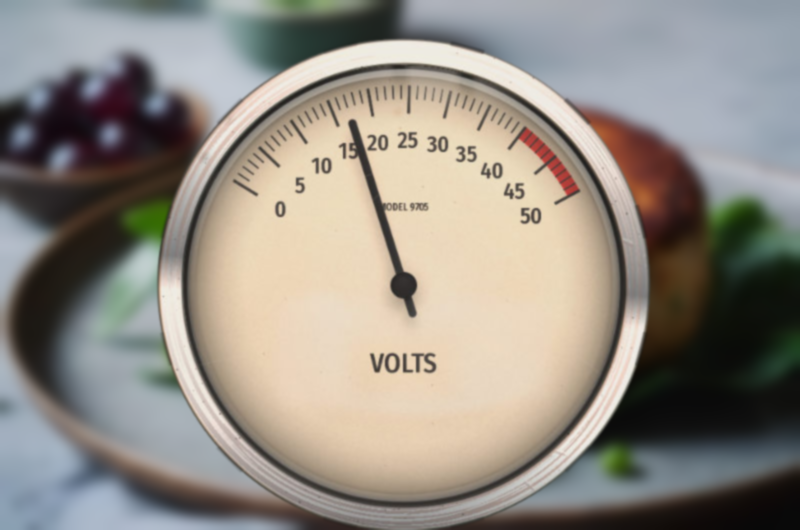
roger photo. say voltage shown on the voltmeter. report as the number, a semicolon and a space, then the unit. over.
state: 17; V
